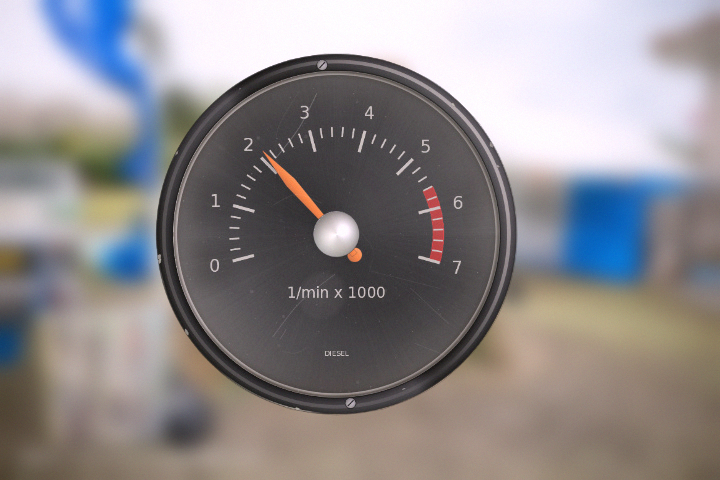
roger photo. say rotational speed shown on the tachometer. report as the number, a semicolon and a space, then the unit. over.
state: 2100; rpm
